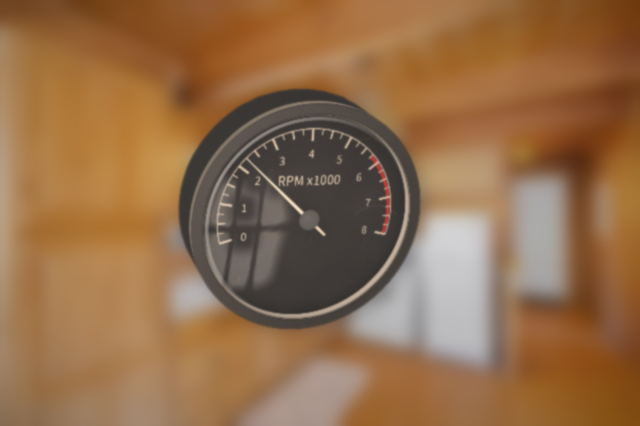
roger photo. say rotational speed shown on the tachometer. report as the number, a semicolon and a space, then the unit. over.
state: 2250; rpm
